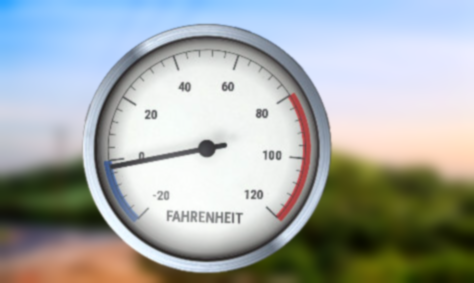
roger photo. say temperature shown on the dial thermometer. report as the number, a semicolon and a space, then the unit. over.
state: -2; °F
